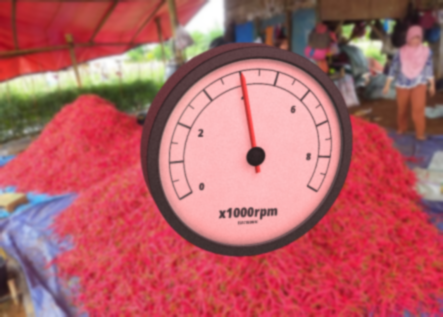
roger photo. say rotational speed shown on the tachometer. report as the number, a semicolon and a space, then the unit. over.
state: 4000; rpm
